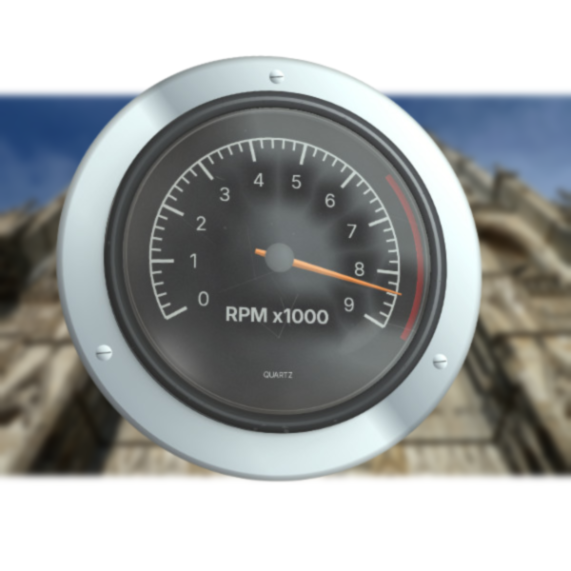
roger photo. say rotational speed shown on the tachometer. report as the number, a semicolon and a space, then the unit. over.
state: 8400; rpm
